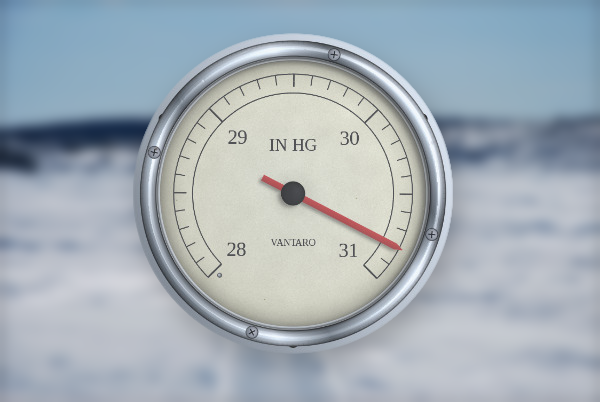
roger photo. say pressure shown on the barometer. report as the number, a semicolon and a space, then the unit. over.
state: 30.8; inHg
